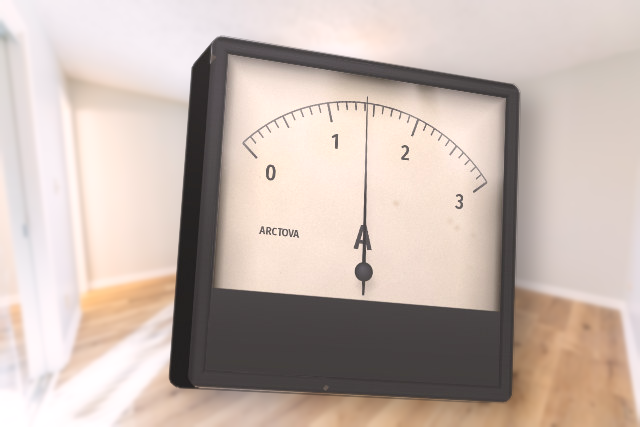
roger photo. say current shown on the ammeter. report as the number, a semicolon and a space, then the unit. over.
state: 1.4; A
